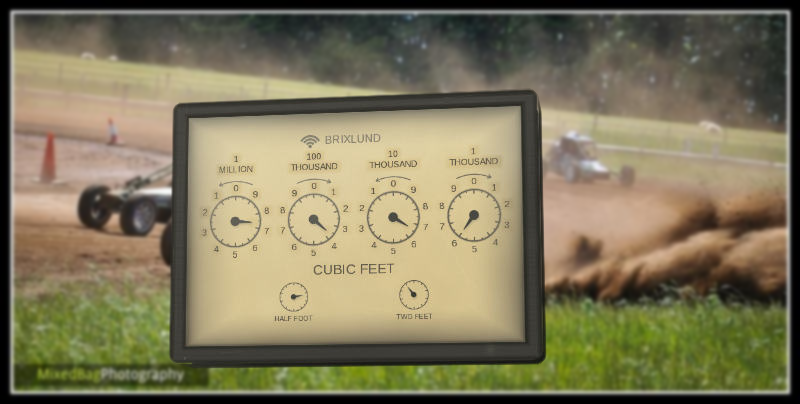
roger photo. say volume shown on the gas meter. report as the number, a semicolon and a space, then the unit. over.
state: 736600; ft³
